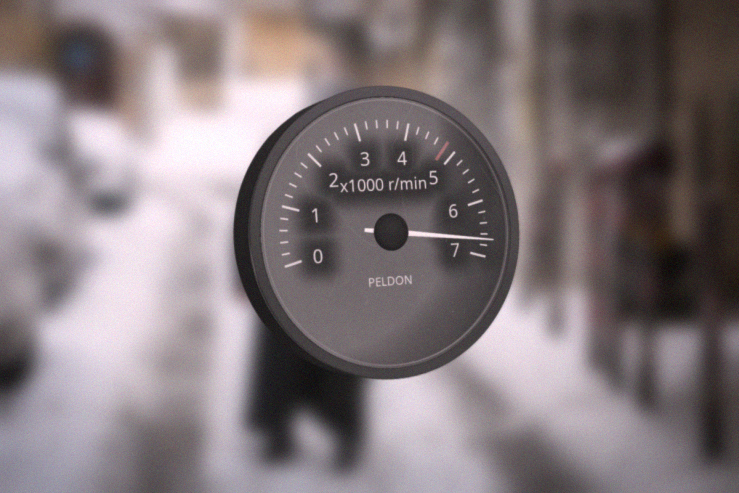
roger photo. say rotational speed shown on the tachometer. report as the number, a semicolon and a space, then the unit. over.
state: 6700; rpm
